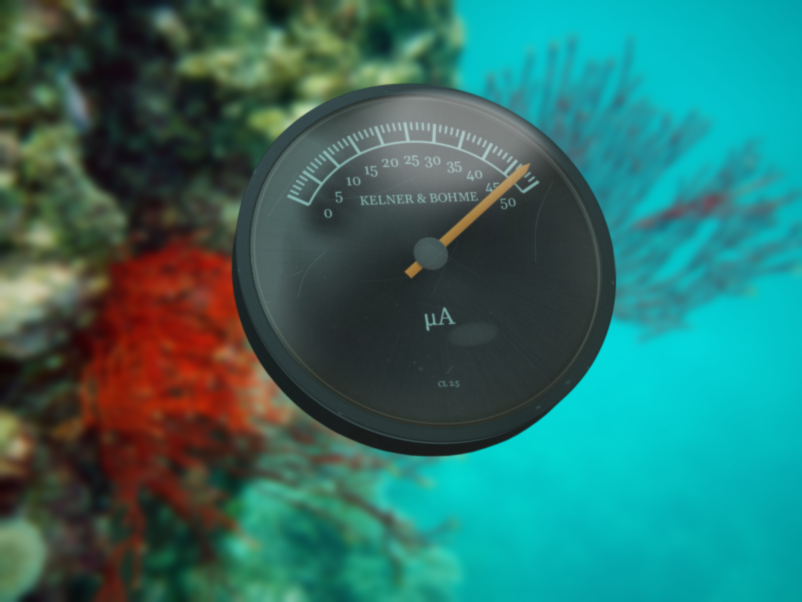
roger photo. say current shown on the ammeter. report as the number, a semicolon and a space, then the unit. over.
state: 47; µA
